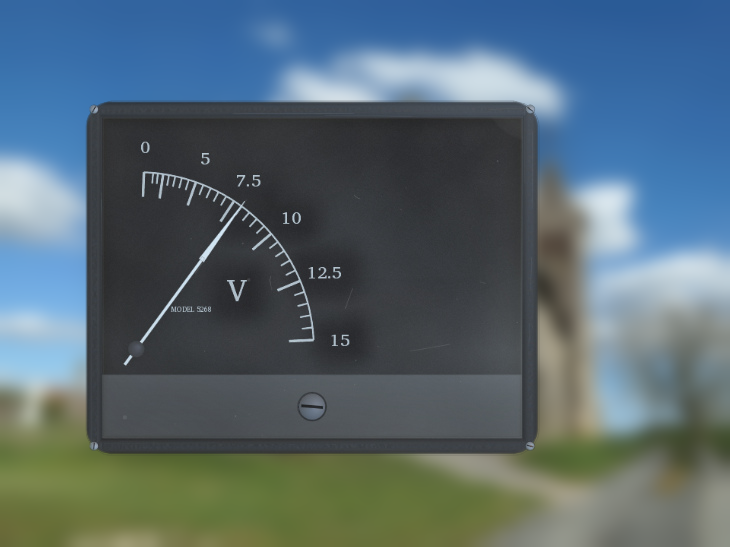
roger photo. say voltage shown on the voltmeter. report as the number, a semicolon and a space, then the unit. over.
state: 8; V
